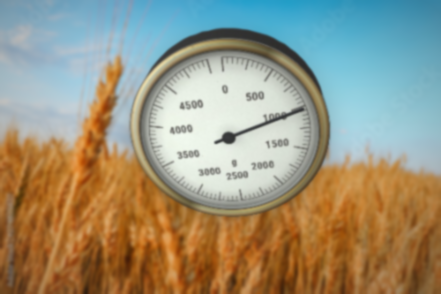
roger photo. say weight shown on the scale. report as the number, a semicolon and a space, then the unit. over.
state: 1000; g
